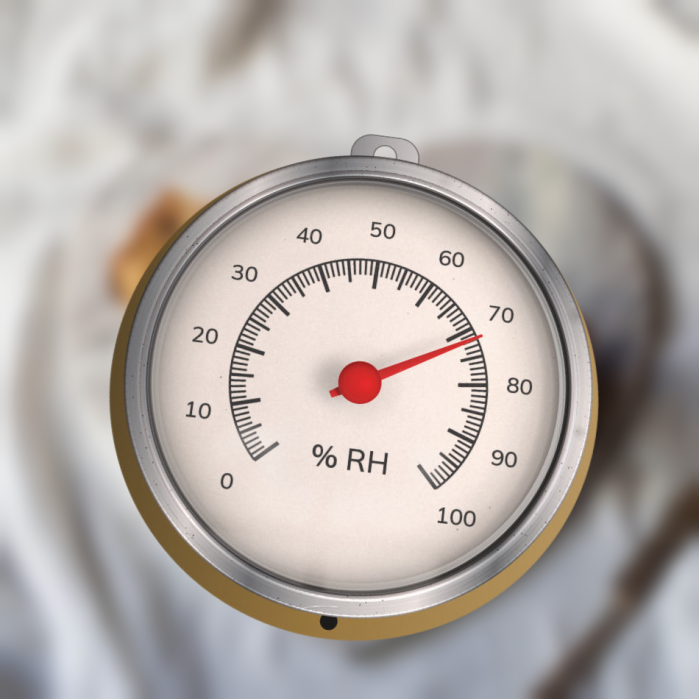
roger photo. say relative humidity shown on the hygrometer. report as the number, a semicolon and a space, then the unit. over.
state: 72; %
